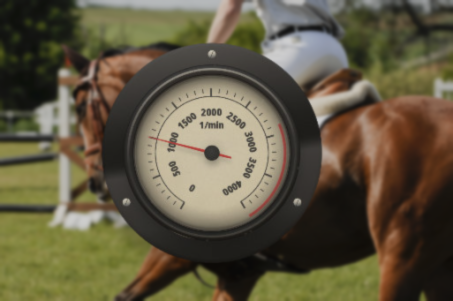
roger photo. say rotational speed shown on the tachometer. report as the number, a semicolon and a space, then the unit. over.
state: 1000; rpm
